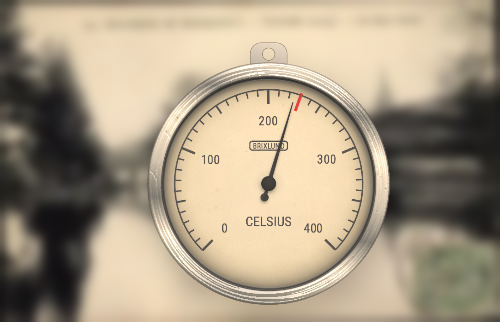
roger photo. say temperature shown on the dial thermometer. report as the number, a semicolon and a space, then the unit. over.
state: 225; °C
